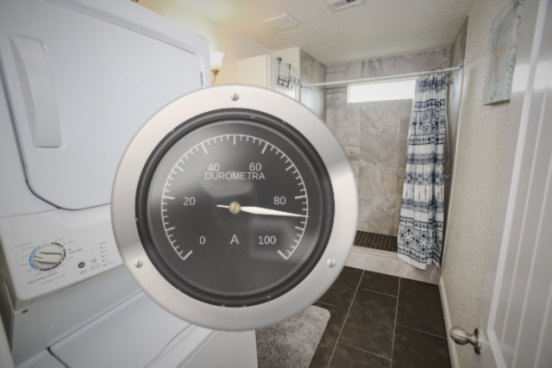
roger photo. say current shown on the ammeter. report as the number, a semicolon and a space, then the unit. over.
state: 86; A
